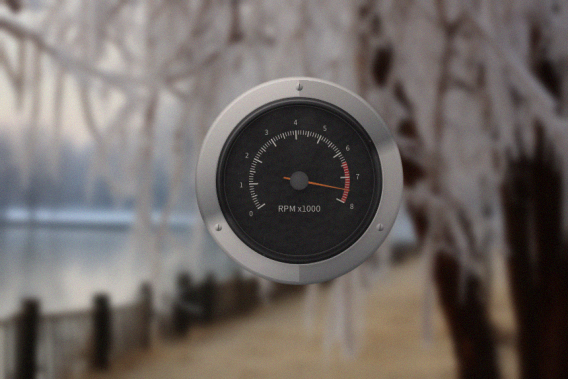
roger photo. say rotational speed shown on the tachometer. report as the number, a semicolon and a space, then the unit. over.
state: 7500; rpm
